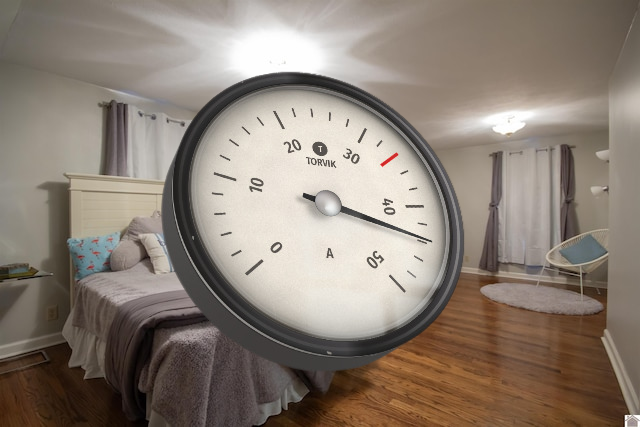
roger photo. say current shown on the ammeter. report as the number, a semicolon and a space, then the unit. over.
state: 44; A
